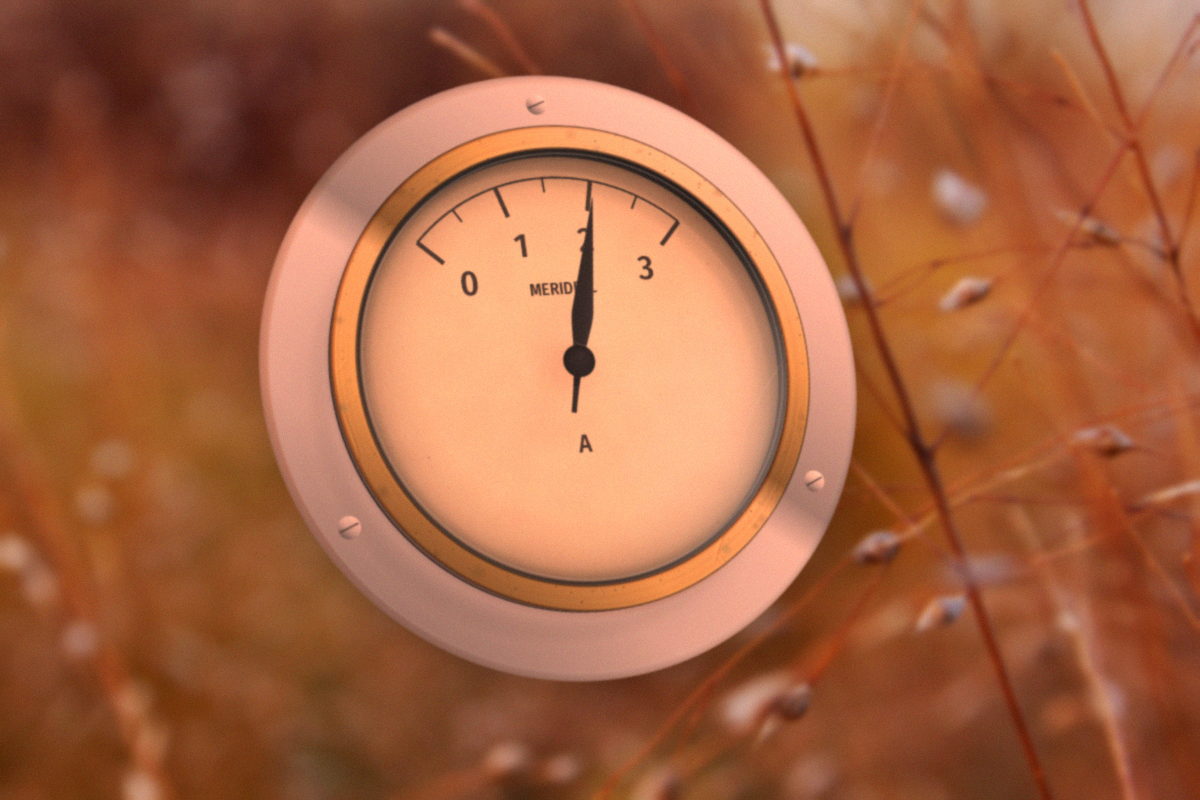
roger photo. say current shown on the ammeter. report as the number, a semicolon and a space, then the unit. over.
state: 2; A
